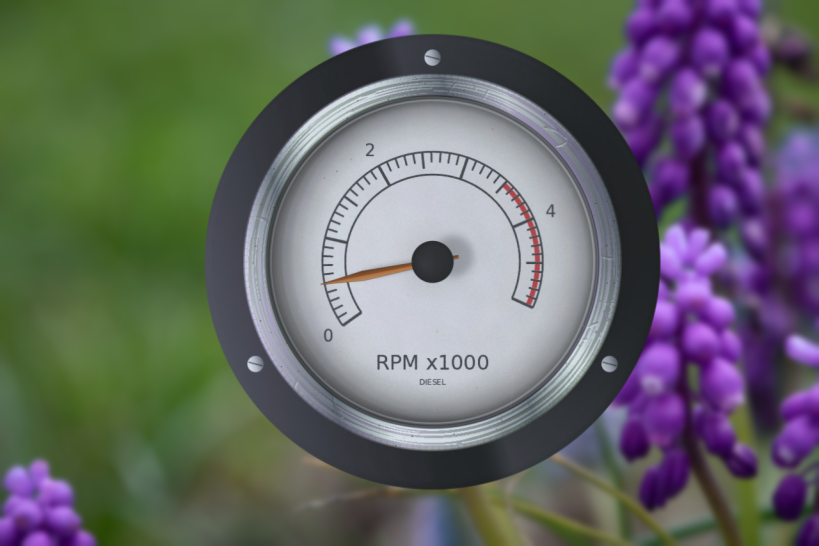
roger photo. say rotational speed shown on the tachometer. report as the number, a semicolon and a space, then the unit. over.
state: 500; rpm
